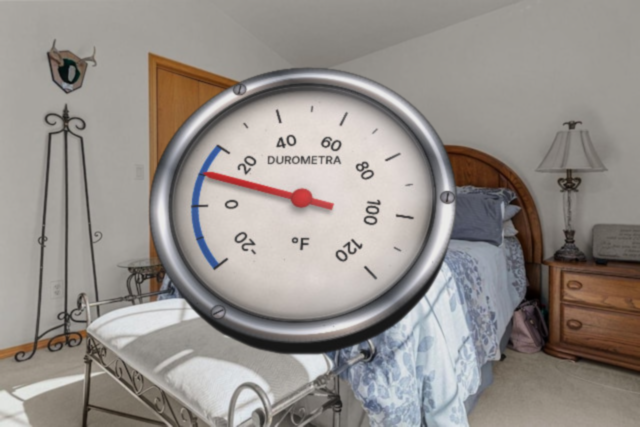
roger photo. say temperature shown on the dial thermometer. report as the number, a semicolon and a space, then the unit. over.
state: 10; °F
